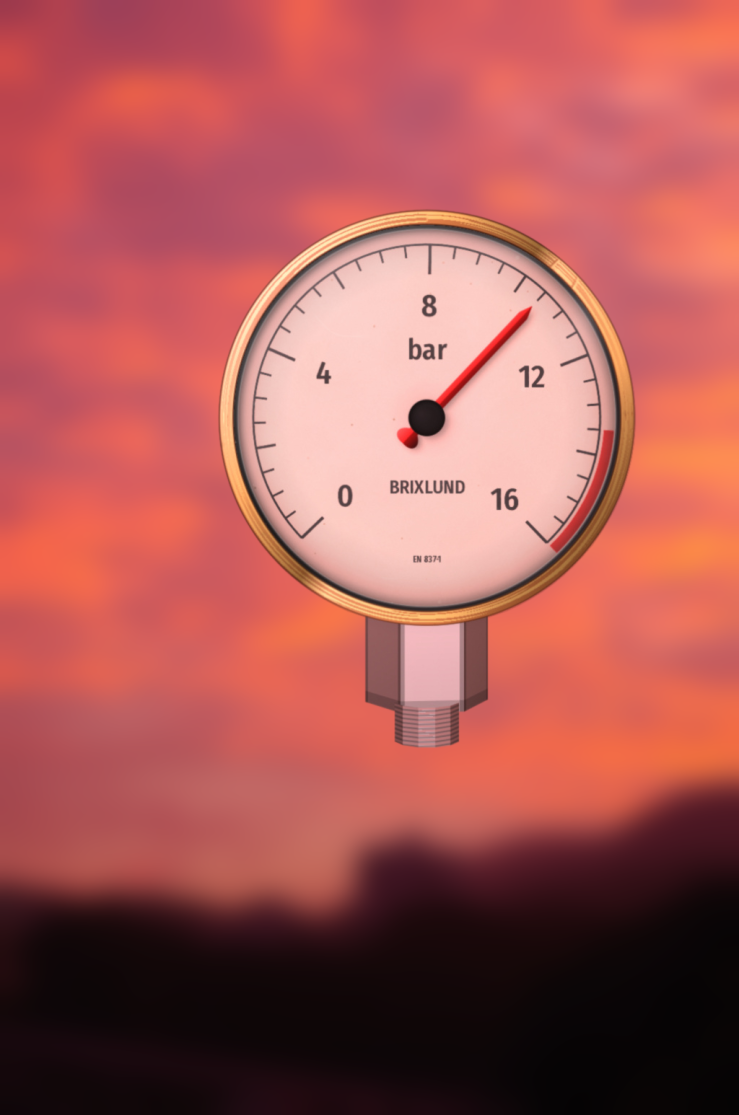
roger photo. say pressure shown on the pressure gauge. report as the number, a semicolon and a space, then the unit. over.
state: 10.5; bar
